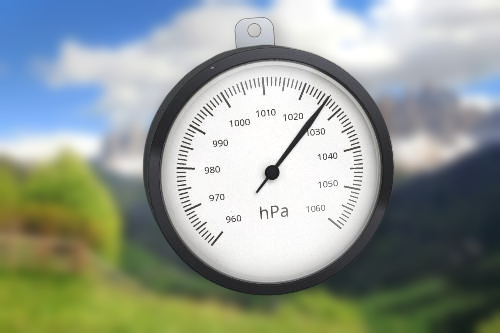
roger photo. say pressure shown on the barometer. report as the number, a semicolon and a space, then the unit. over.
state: 1026; hPa
